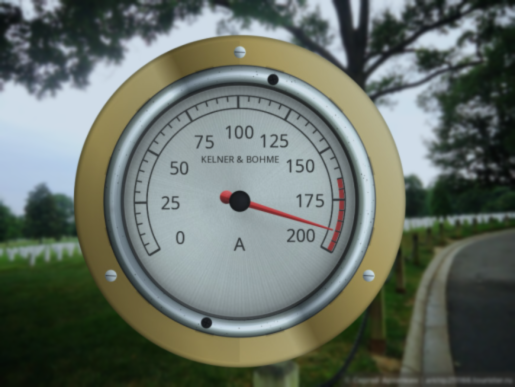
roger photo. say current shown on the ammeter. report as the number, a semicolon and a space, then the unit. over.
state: 190; A
